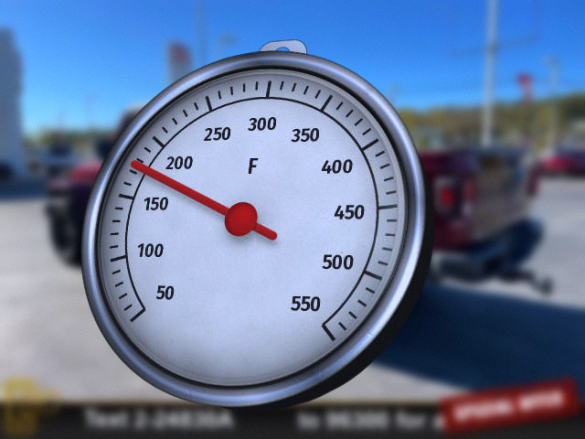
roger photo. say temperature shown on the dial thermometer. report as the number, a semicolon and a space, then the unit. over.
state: 175; °F
